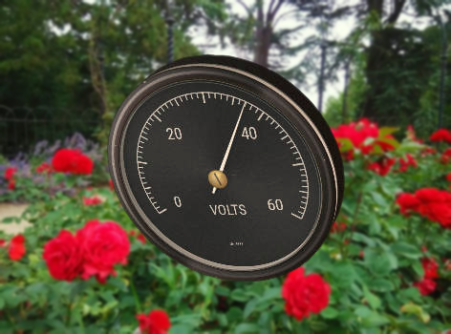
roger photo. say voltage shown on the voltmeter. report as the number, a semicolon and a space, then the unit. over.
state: 37; V
